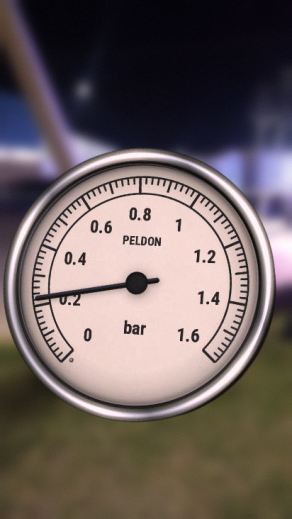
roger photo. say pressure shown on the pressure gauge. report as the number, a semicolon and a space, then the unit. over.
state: 0.22; bar
